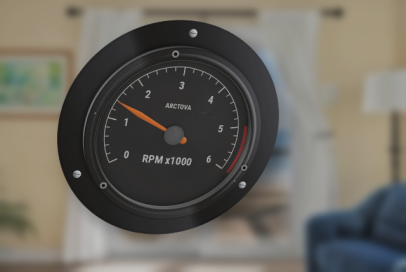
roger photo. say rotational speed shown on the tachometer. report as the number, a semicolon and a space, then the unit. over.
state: 1400; rpm
